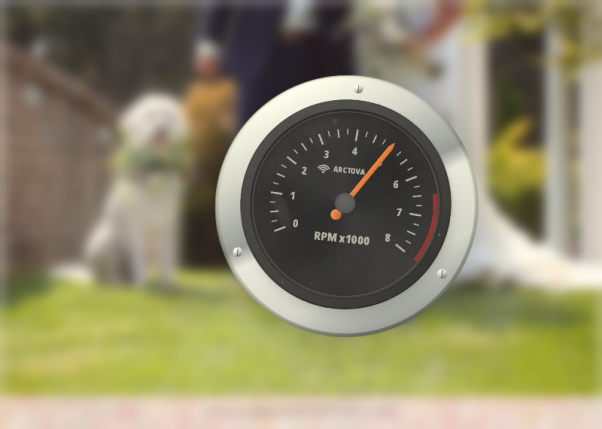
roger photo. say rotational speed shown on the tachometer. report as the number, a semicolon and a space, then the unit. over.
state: 5000; rpm
